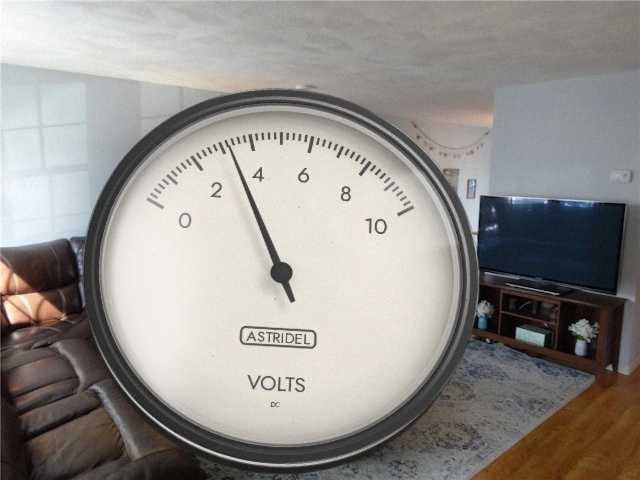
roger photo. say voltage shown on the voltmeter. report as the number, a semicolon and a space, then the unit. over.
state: 3.2; V
